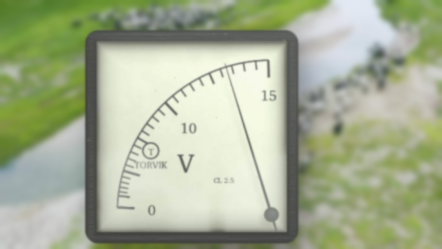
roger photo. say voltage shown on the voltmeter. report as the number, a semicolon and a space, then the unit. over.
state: 13.25; V
